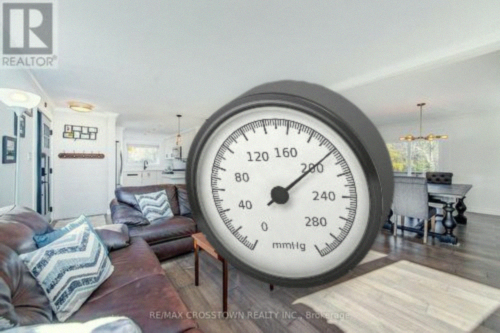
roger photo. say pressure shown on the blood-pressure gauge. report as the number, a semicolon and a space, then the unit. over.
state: 200; mmHg
